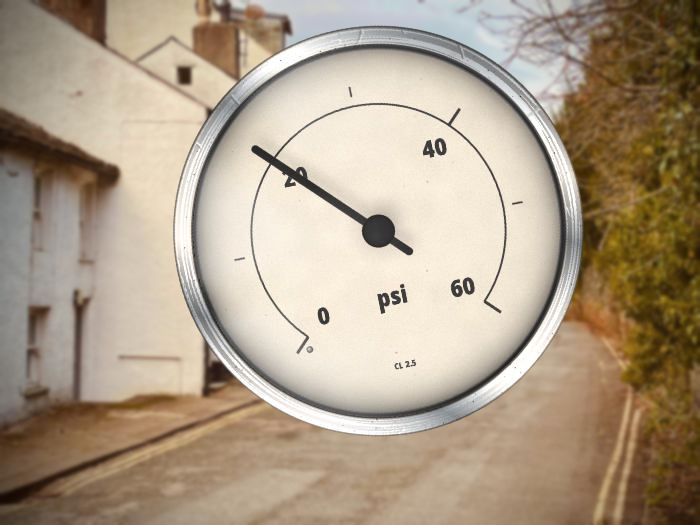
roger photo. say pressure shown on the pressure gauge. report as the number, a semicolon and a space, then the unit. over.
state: 20; psi
